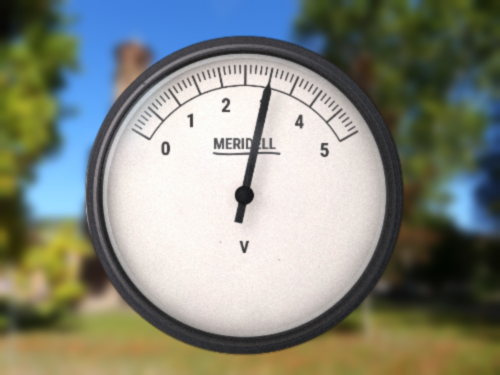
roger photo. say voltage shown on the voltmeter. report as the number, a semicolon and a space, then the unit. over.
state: 3; V
